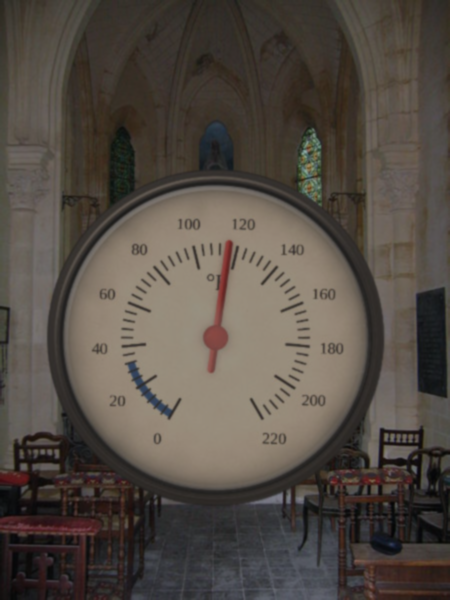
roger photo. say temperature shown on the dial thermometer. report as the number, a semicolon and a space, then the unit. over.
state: 116; °F
